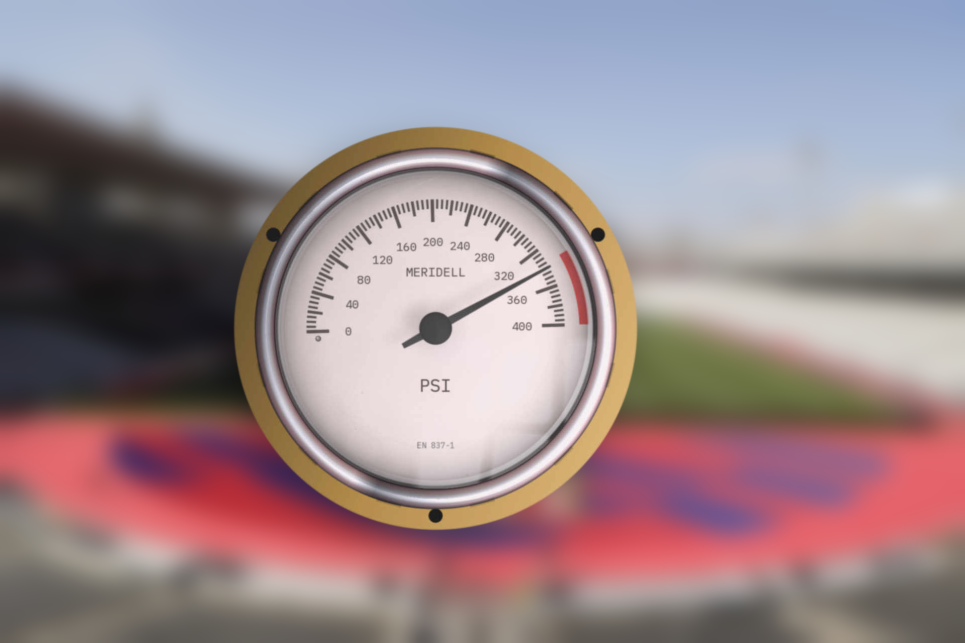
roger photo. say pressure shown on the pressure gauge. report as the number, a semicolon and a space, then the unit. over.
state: 340; psi
